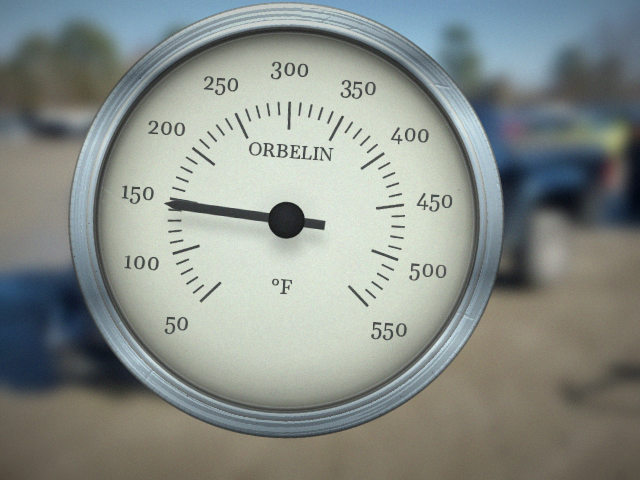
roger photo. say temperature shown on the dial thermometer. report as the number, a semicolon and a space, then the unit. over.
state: 145; °F
